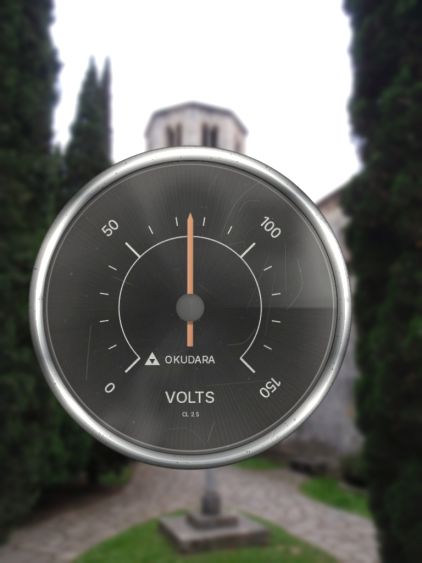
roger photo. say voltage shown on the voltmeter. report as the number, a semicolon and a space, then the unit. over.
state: 75; V
